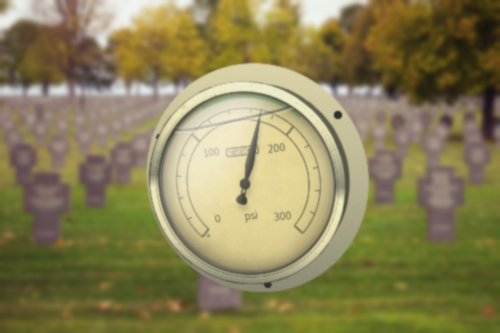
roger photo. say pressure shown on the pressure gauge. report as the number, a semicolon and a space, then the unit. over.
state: 170; psi
